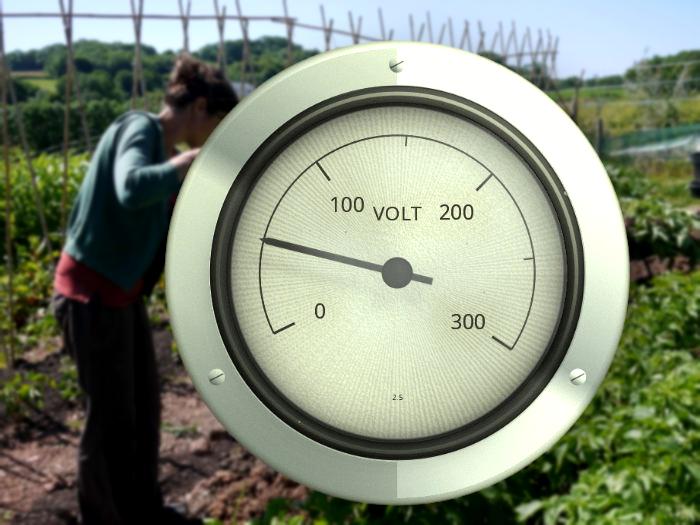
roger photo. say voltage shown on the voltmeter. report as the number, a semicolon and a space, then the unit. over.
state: 50; V
